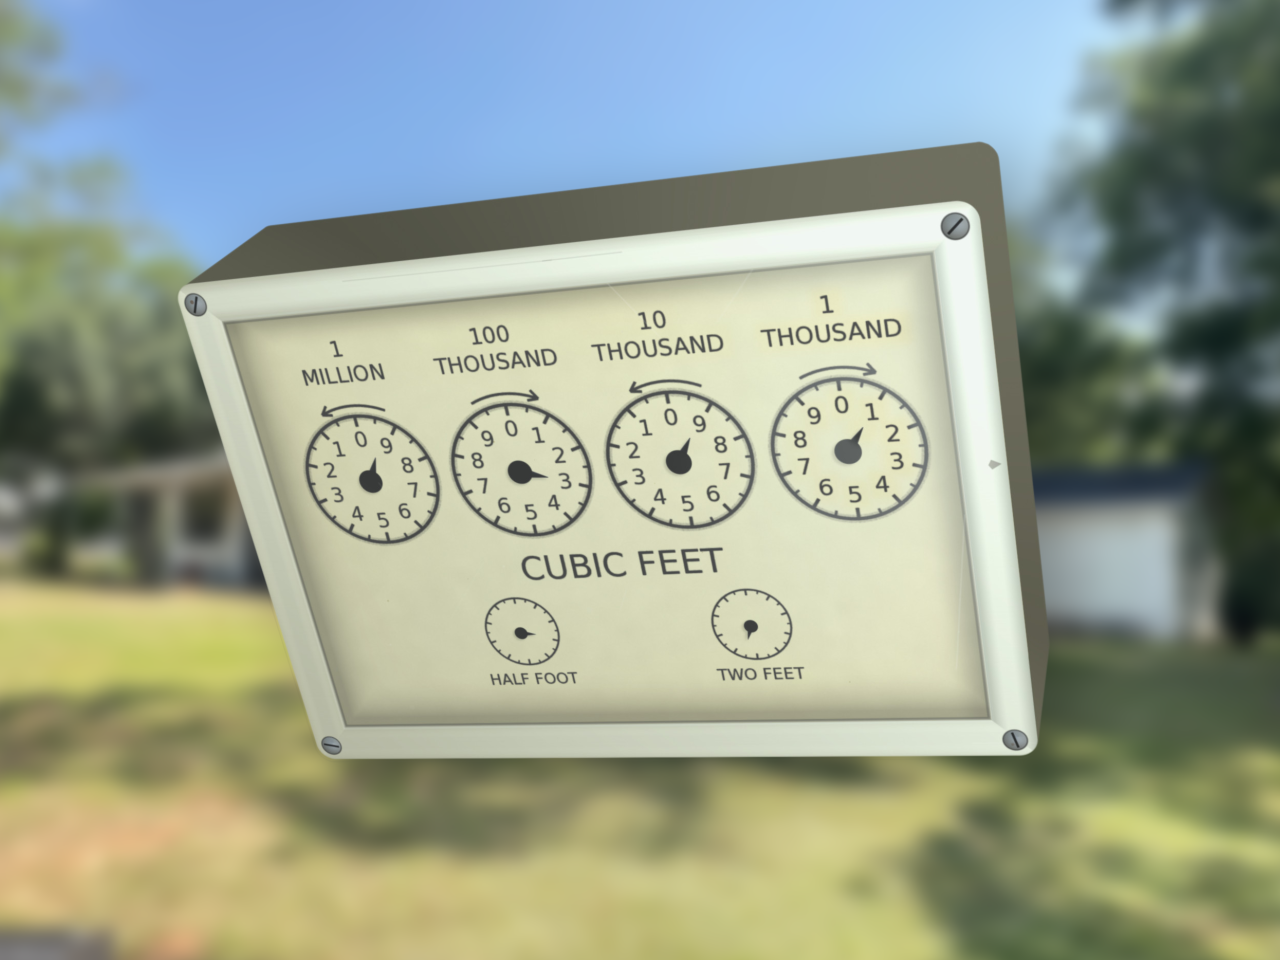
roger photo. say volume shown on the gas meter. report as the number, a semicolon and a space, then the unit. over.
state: 929100; ft³
